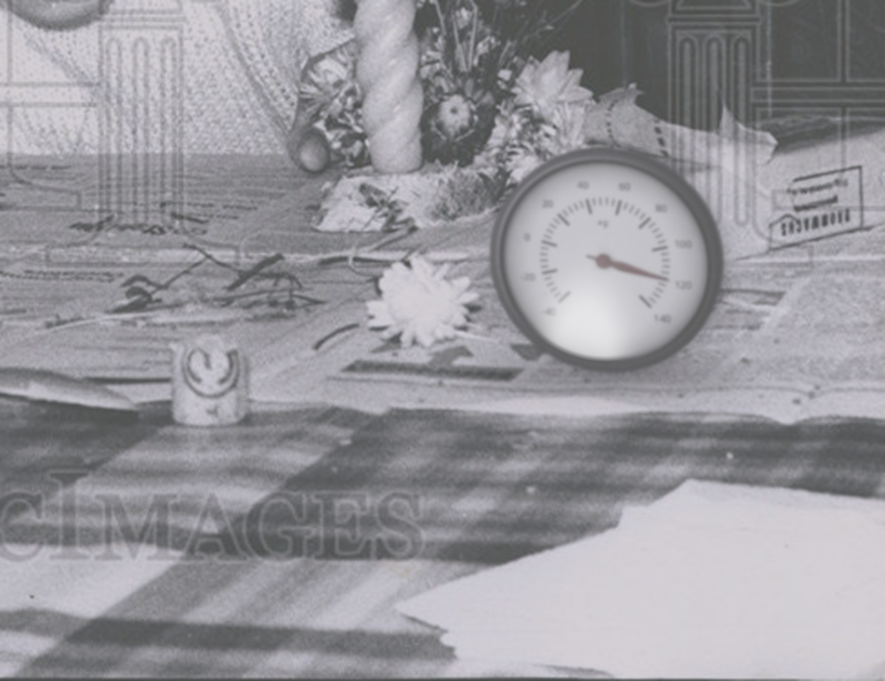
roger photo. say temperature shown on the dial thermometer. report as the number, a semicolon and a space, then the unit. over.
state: 120; °F
